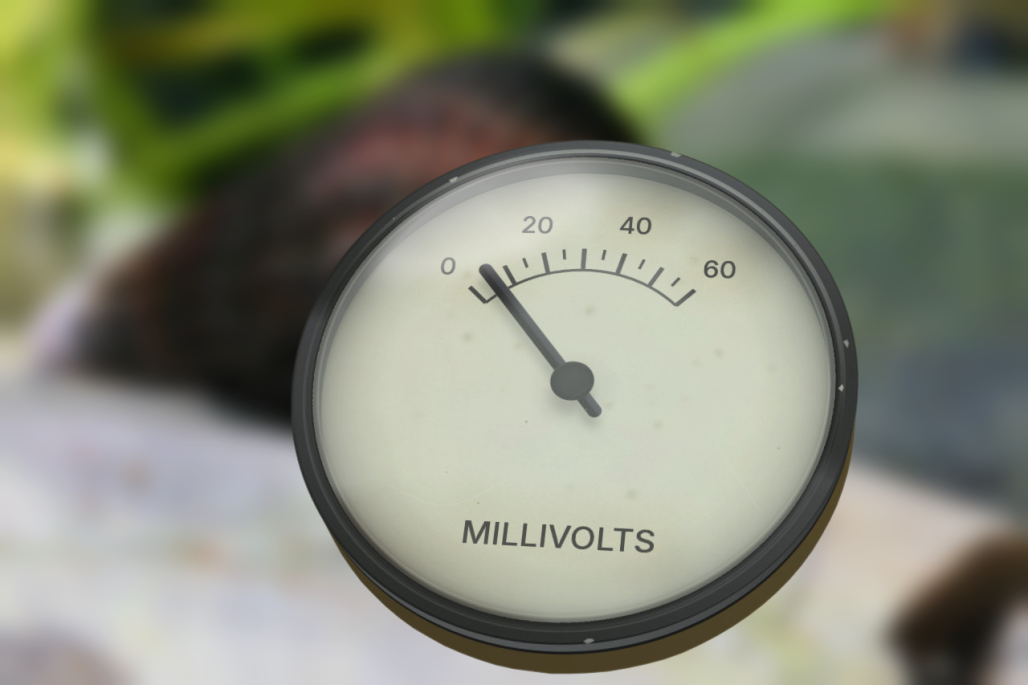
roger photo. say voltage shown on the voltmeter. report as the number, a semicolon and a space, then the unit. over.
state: 5; mV
